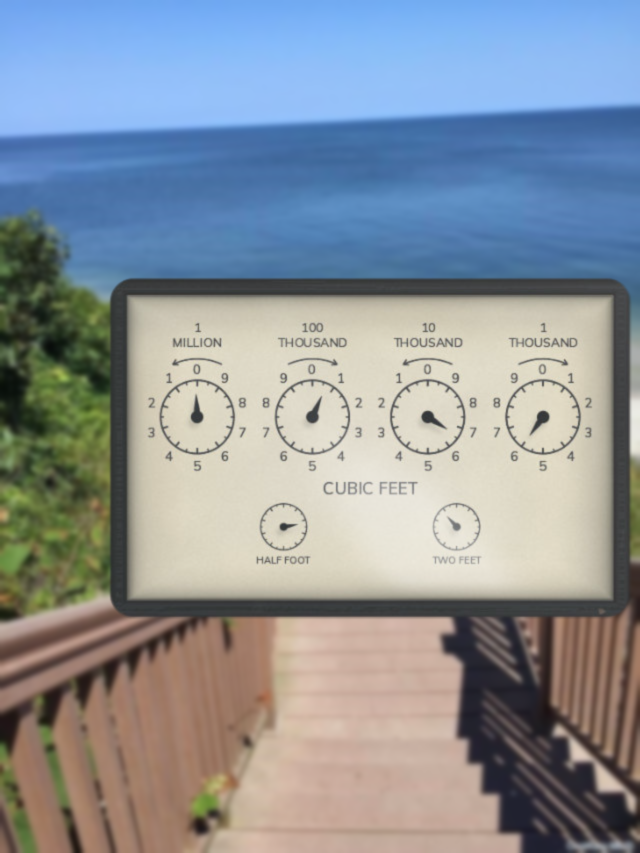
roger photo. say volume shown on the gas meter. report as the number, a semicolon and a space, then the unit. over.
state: 6600; ft³
